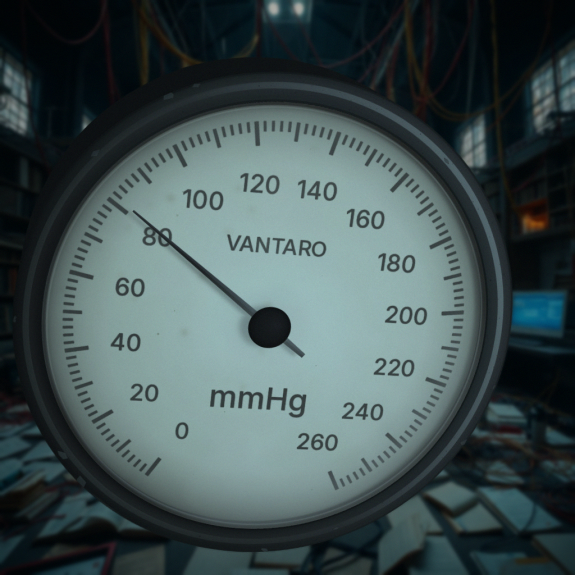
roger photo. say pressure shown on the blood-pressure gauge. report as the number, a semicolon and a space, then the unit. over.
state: 82; mmHg
